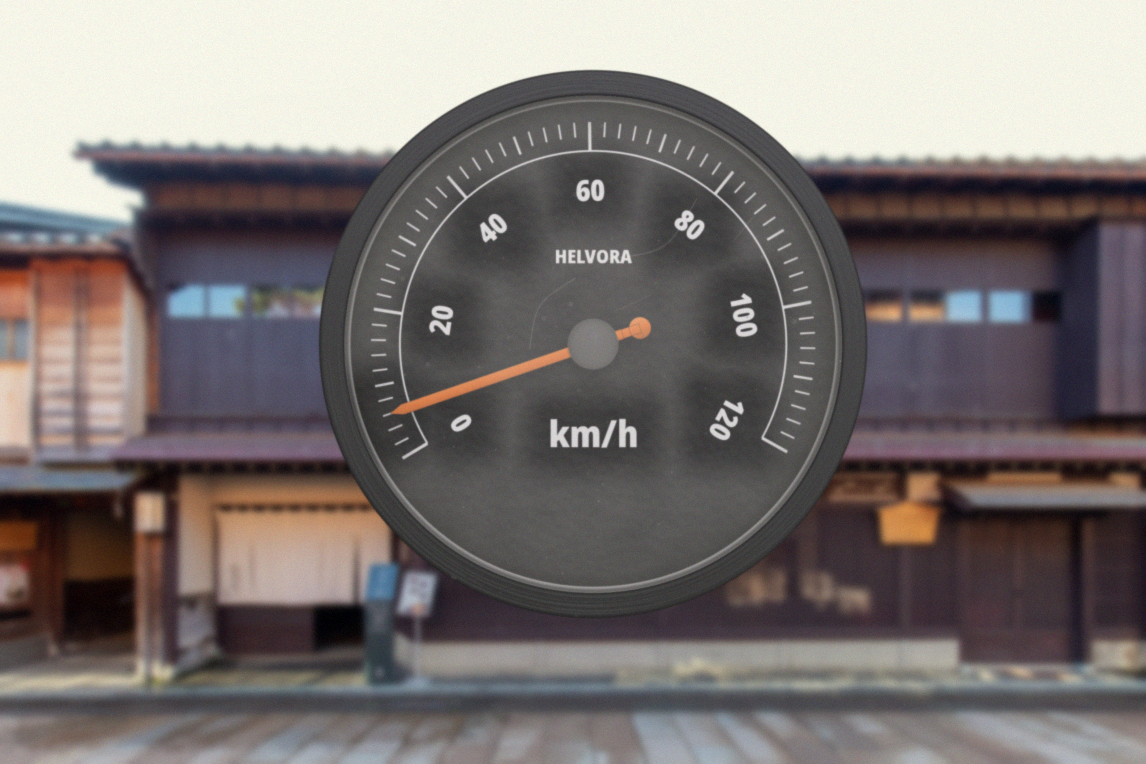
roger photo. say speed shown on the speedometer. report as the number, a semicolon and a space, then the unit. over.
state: 6; km/h
